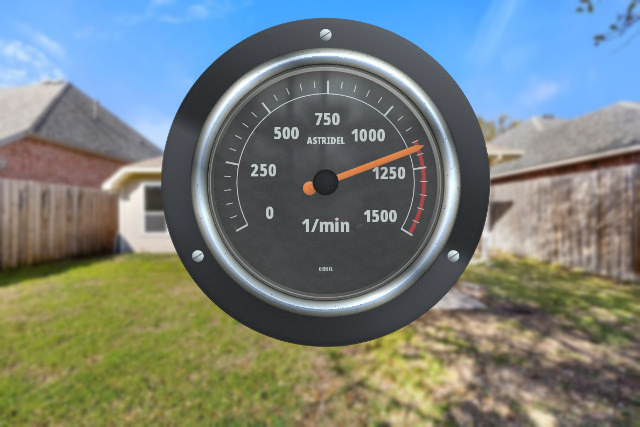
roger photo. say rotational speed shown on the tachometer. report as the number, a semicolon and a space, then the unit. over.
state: 1175; rpm
